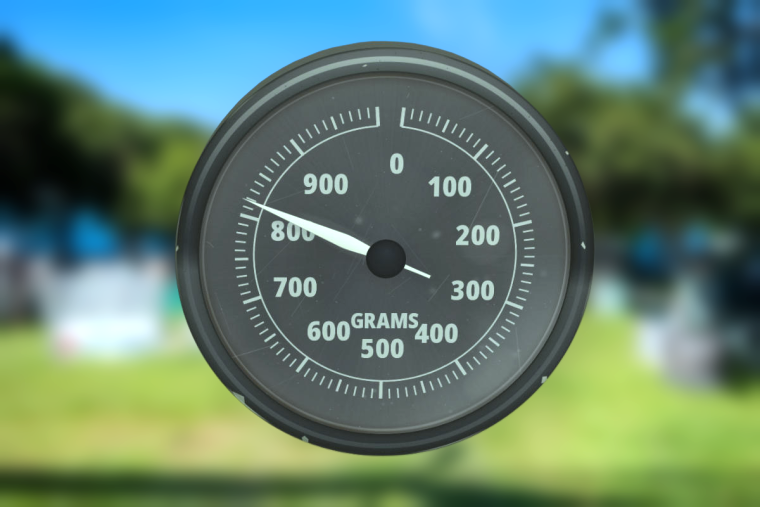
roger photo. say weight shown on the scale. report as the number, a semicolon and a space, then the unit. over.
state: 820; g
